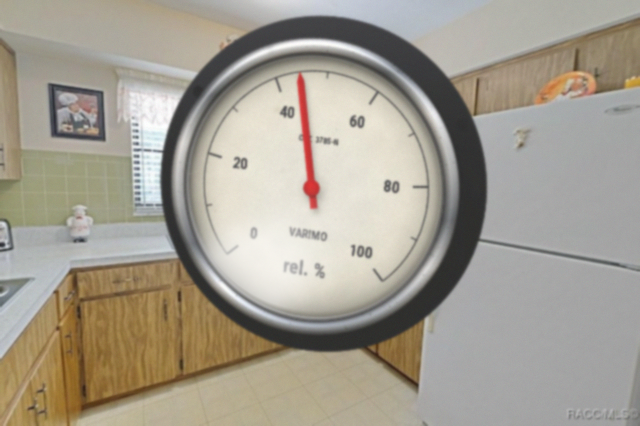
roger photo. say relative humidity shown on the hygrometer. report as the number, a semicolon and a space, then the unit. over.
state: 45; %
